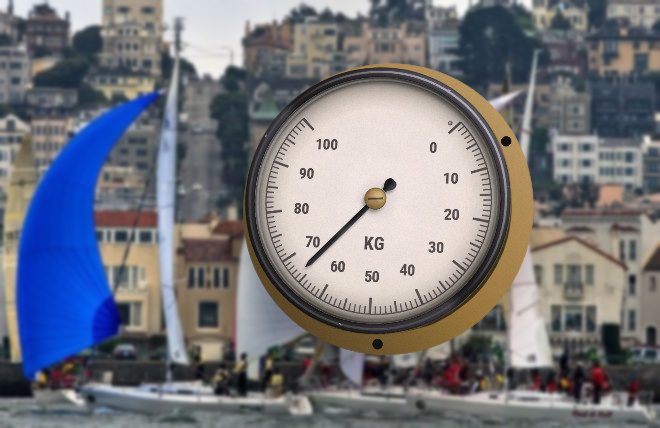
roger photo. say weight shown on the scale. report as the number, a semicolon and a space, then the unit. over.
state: 66; kg
